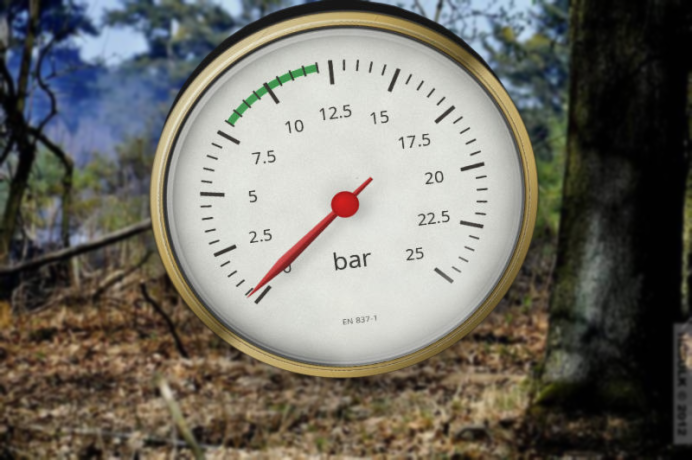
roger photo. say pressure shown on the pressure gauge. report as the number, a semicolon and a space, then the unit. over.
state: 0.5; bar
